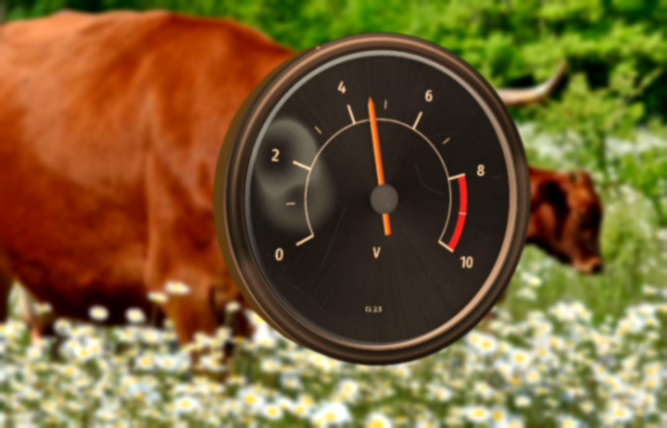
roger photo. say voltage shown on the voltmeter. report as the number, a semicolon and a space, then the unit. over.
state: 4.5; V
